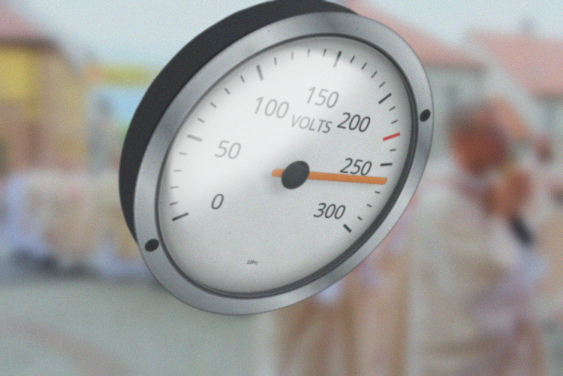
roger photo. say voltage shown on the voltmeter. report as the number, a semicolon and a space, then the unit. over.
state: 260; V
